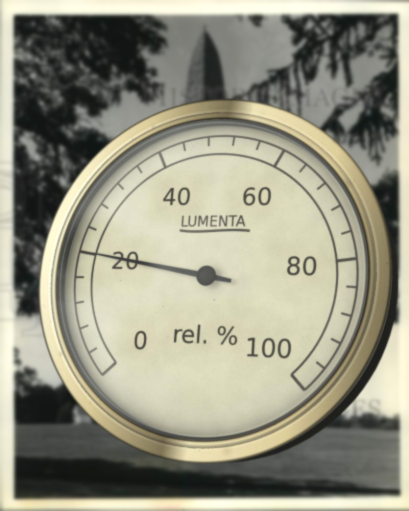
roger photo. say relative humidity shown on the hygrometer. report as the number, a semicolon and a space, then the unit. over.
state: 20; %
